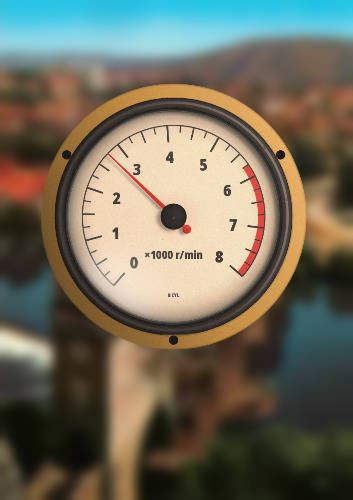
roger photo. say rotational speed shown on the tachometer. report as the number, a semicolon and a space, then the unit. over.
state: 2750; rpm
